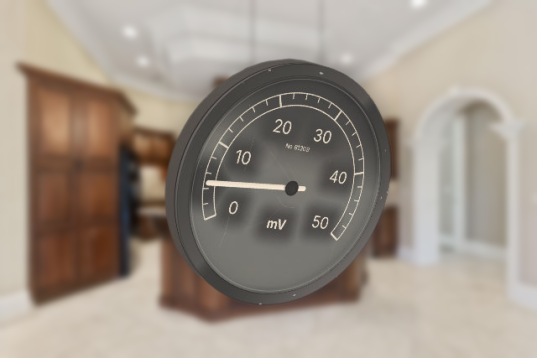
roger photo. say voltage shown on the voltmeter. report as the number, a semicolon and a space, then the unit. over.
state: 5; mV
